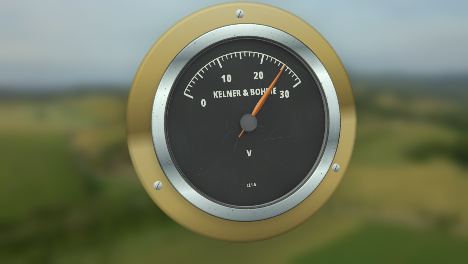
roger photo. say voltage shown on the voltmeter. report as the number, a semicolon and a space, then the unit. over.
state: 25; V
